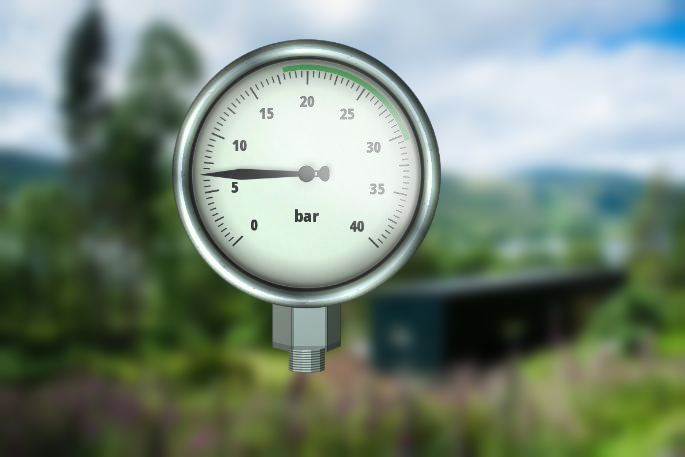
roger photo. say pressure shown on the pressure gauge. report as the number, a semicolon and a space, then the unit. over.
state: 6.5; bar
